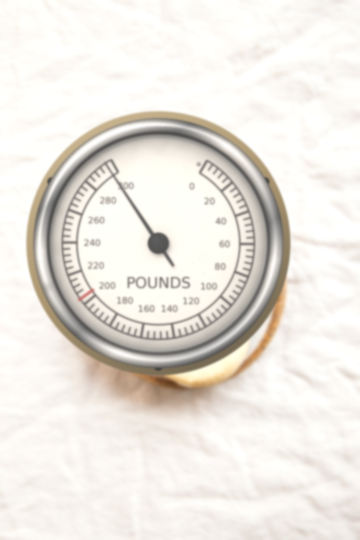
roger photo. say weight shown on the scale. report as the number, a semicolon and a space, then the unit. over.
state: 296; lb
